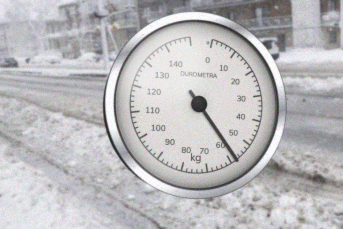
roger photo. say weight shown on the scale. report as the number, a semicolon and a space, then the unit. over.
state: 58; kg
